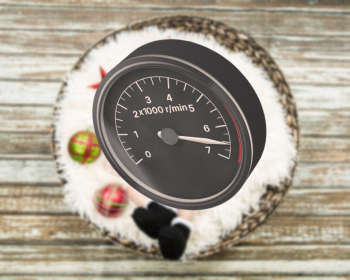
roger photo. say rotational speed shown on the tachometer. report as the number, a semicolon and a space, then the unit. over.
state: 6500; rpm
